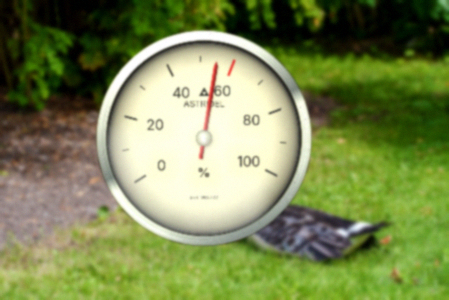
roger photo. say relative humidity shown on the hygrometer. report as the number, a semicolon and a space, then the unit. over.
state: 55; %
